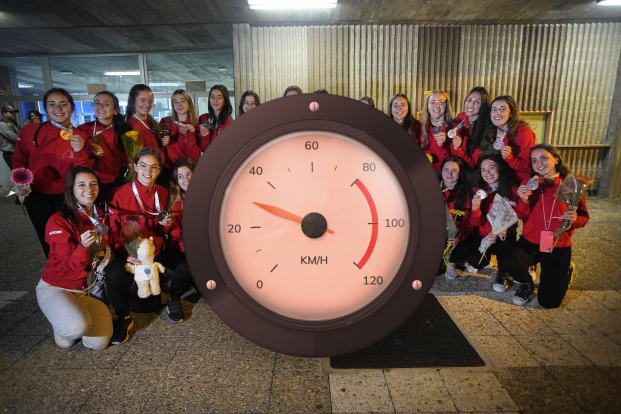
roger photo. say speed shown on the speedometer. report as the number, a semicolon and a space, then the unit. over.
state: 30; km/h
